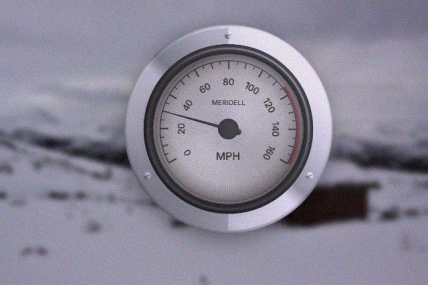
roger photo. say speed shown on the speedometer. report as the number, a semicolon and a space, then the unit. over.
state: 30; mph
